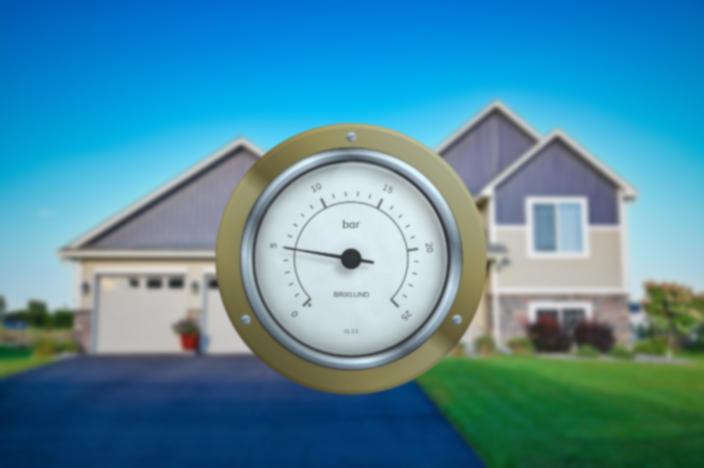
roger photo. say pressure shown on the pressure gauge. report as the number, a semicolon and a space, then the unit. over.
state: 5; bar
